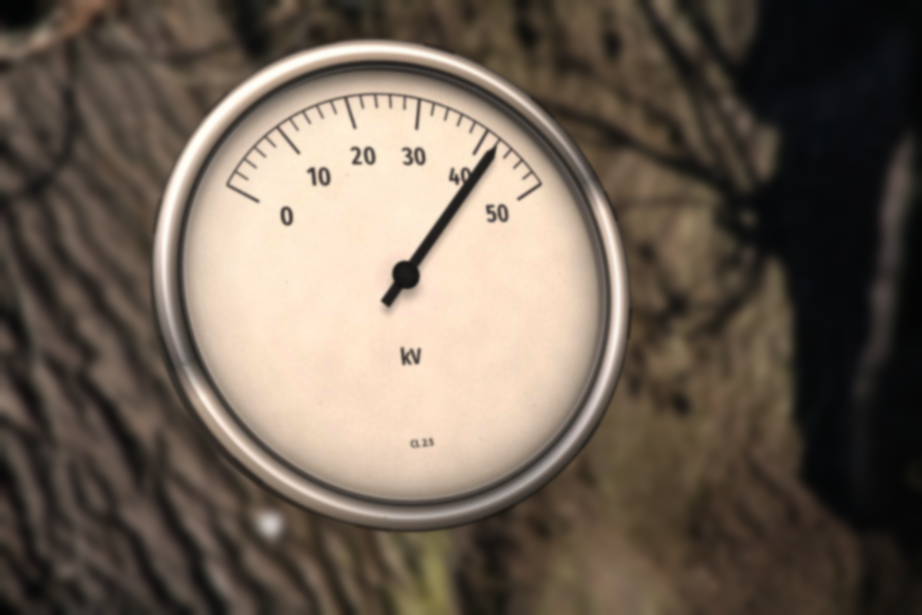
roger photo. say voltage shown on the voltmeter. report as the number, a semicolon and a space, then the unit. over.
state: 42; kV
